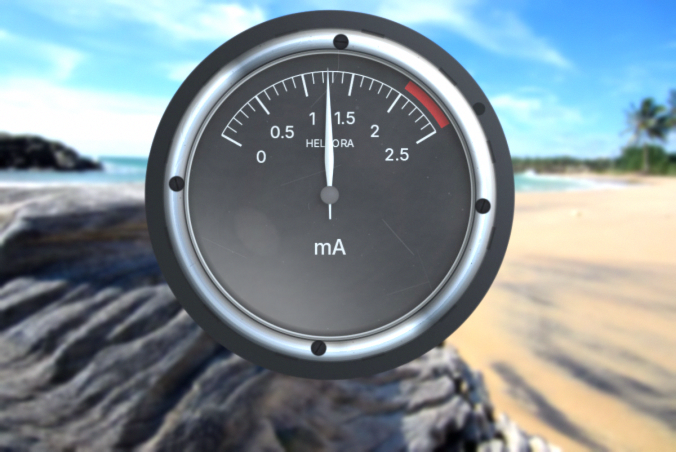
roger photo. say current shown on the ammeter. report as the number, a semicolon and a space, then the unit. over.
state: 1.25; mA
